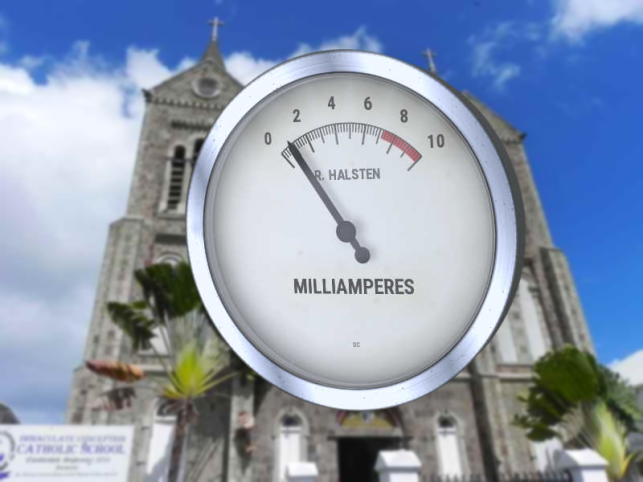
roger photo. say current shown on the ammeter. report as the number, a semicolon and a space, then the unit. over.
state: 1; mA
